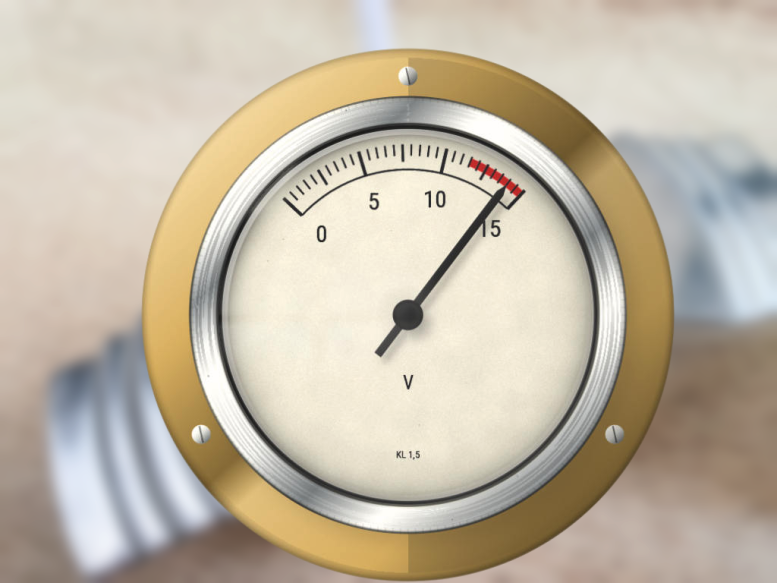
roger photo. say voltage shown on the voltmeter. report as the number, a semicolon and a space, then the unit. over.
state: 14; V
